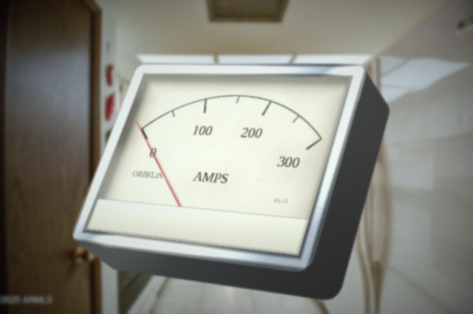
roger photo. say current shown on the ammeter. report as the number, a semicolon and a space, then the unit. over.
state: 0; A
